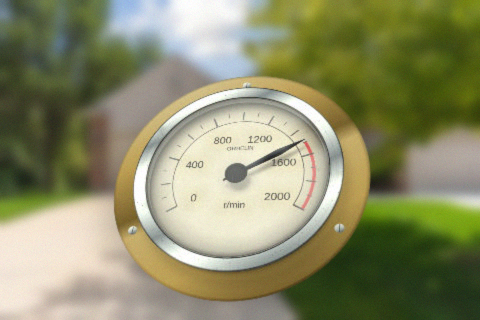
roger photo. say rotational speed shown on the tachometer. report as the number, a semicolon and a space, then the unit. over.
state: 1500; rpm
